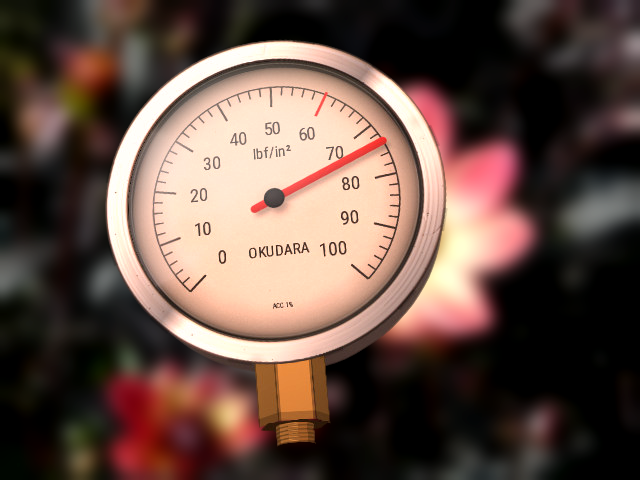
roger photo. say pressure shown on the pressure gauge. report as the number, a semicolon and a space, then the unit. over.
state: 74; psi
